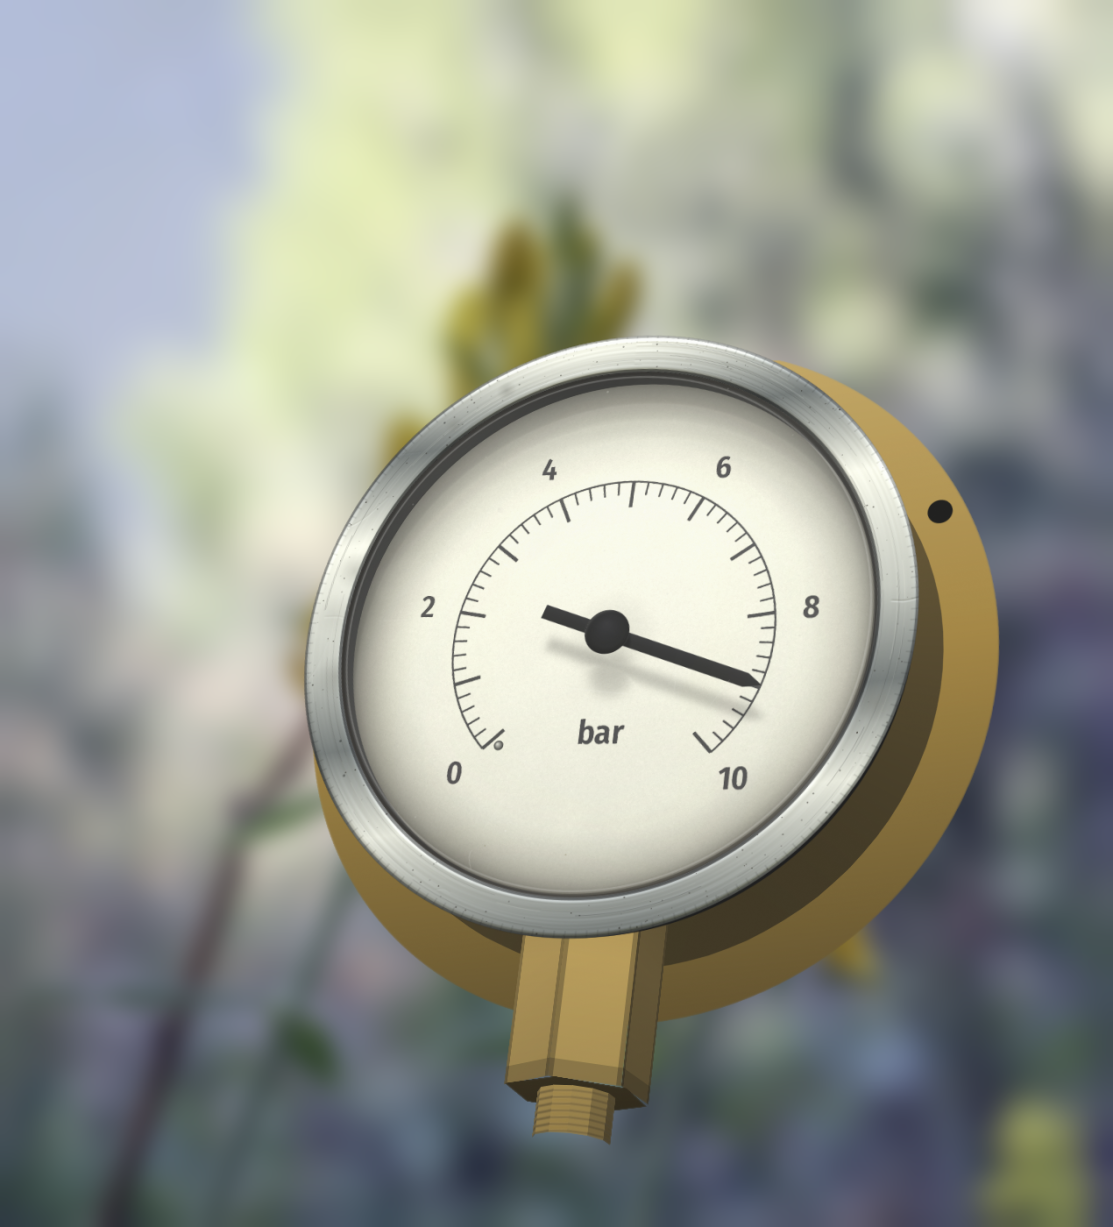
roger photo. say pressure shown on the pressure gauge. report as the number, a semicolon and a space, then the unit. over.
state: 9; bar
